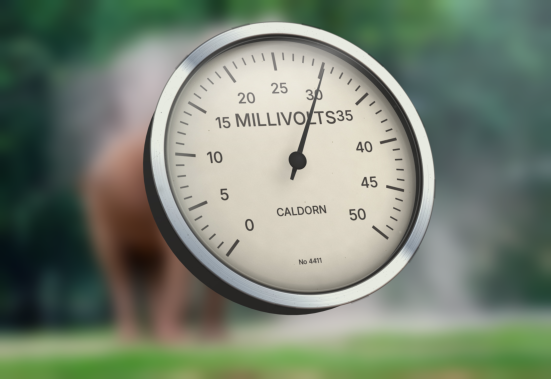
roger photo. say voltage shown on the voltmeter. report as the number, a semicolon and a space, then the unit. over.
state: 30; mV
